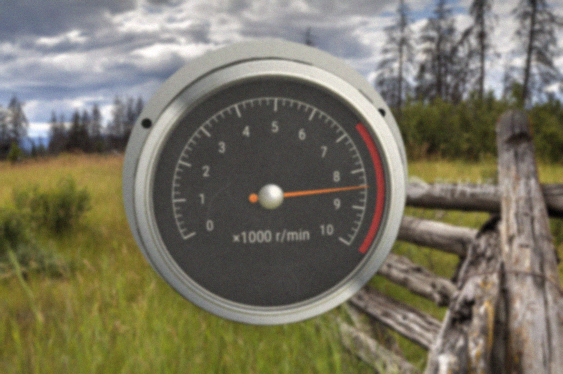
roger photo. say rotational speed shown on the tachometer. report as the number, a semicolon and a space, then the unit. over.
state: 8400; rpm
